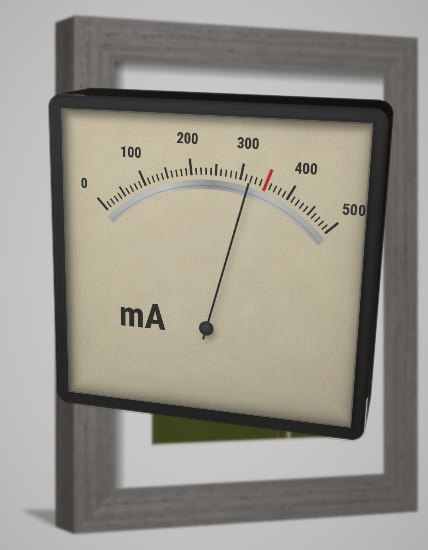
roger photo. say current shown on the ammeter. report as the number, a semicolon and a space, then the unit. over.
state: 320; mA
